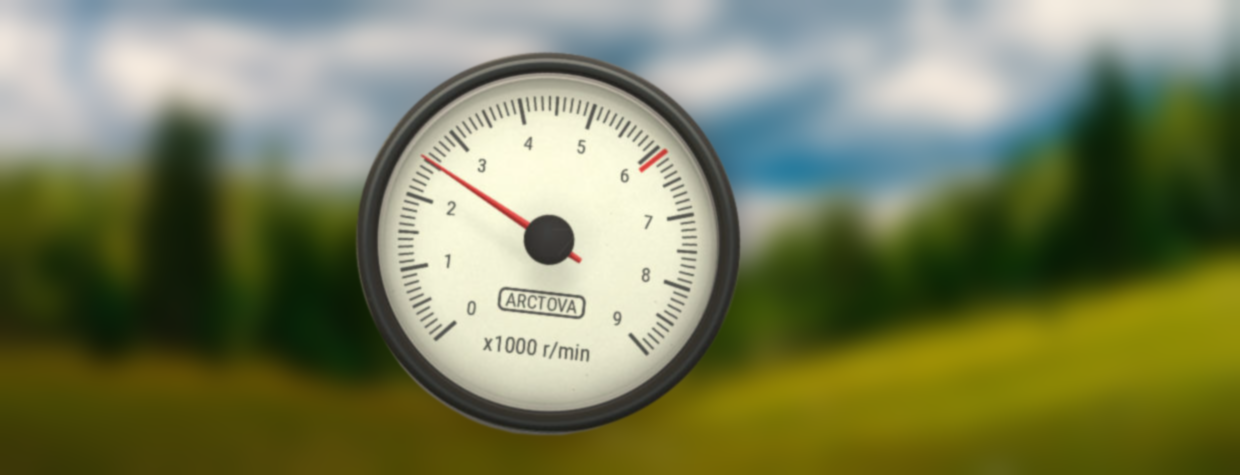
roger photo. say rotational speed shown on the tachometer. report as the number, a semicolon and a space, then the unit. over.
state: 2500; rpm
